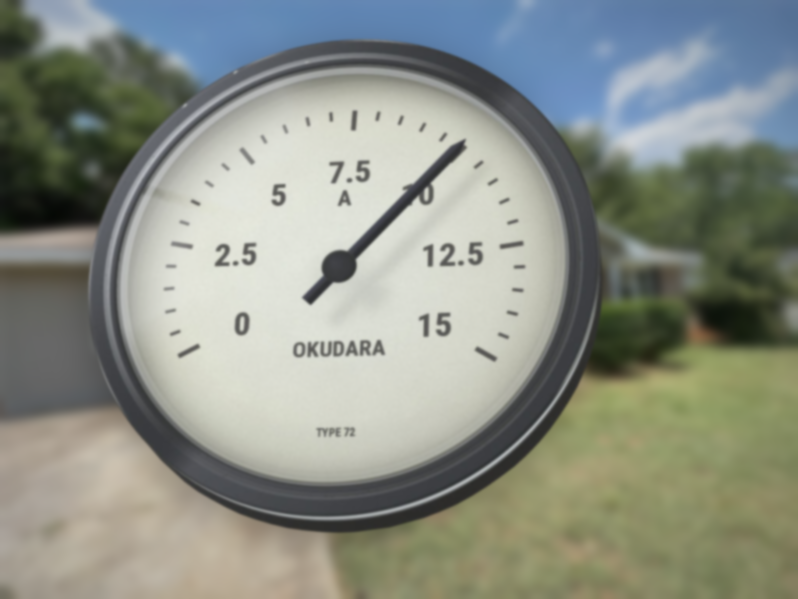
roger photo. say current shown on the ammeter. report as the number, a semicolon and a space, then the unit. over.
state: 10; A
